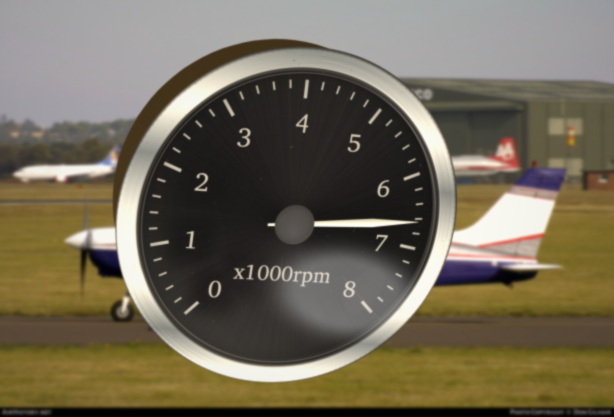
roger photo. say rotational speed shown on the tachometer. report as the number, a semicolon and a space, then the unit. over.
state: 6600; rpm
